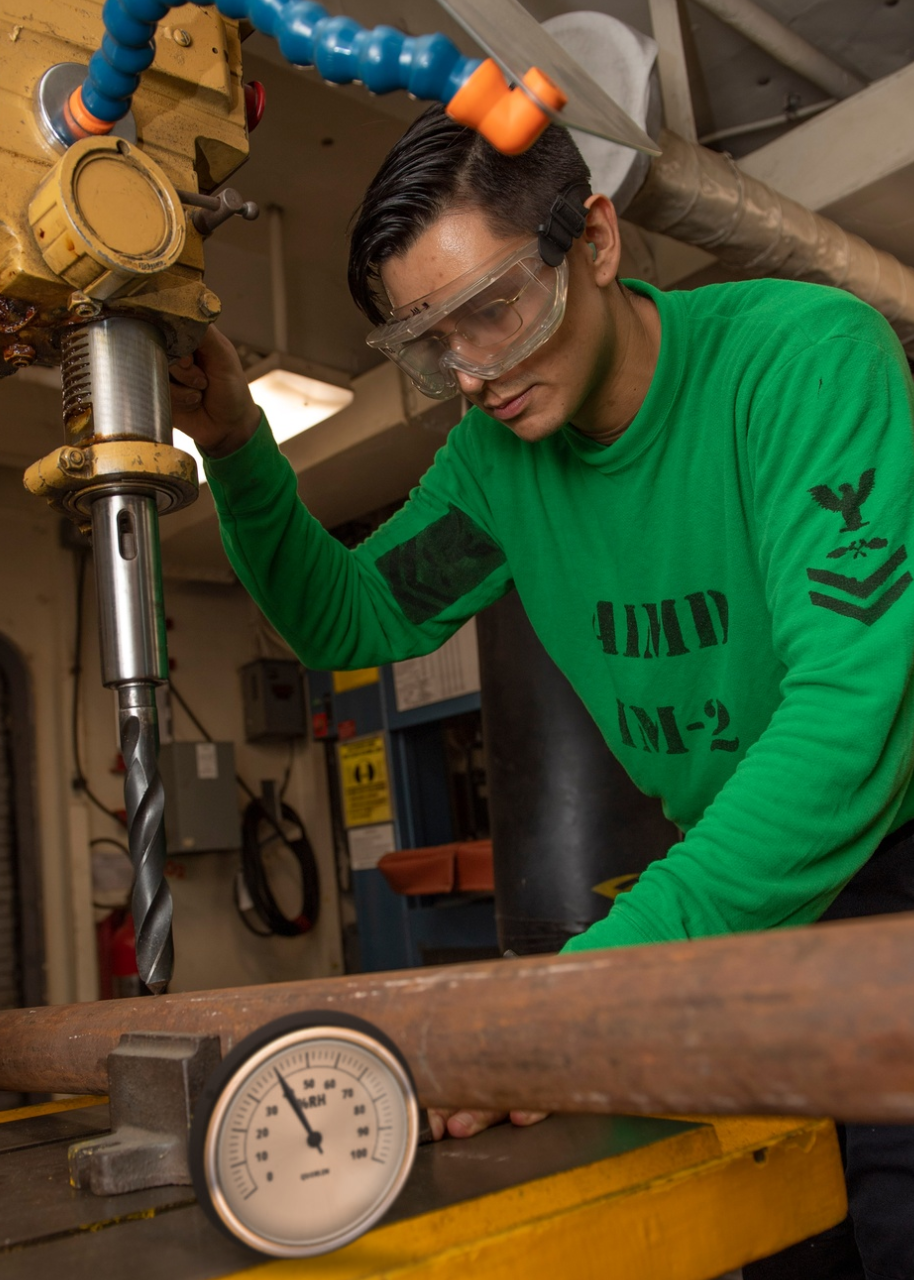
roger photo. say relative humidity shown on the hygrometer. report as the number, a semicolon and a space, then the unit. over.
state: 40; %
